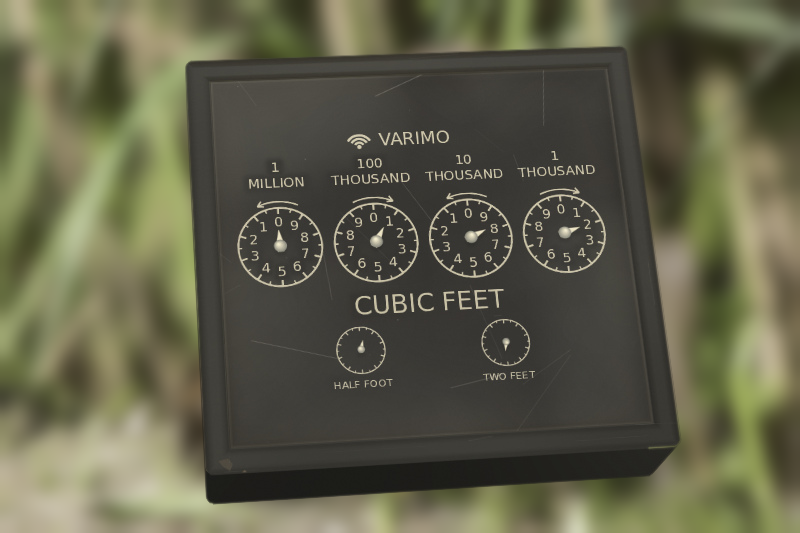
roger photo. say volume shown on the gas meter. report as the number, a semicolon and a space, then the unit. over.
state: 8200; ft³
